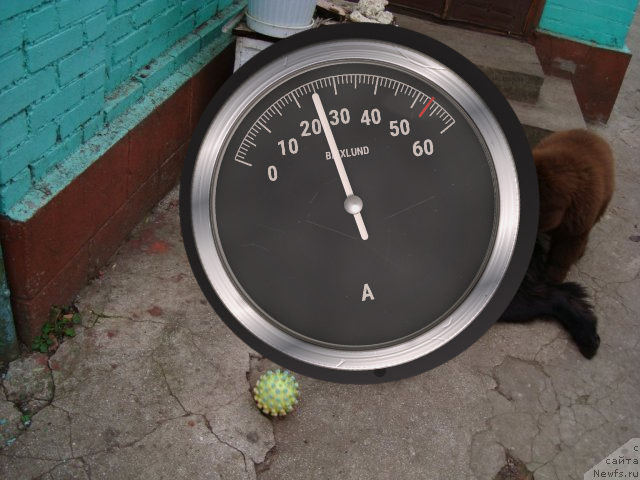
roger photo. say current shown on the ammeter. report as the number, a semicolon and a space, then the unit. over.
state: 25; A
